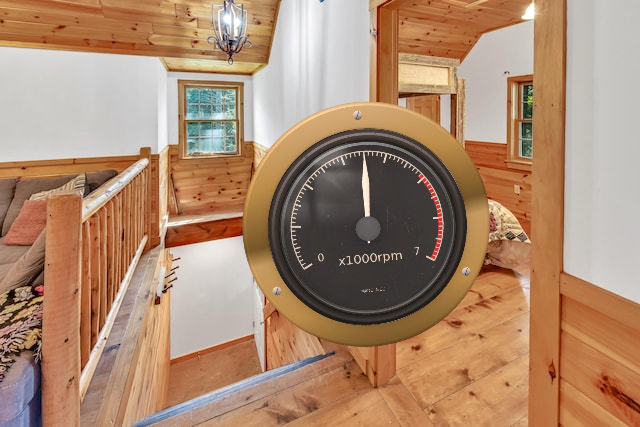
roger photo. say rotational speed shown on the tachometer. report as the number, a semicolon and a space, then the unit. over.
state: 3500; rpm
